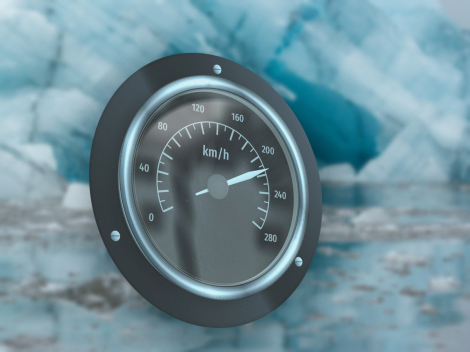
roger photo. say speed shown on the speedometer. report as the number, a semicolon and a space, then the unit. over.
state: 215; km/h
